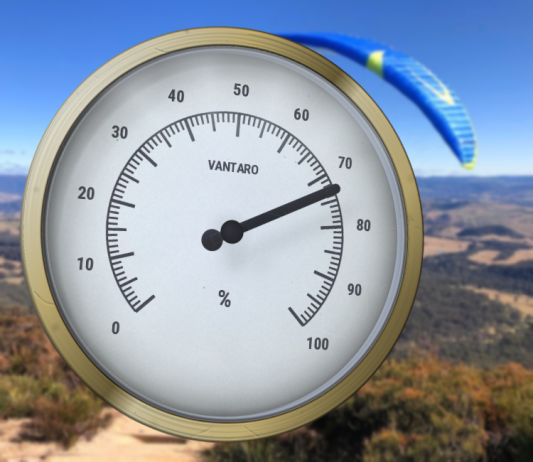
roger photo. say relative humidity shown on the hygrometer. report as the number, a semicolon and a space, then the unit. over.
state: 73; %
